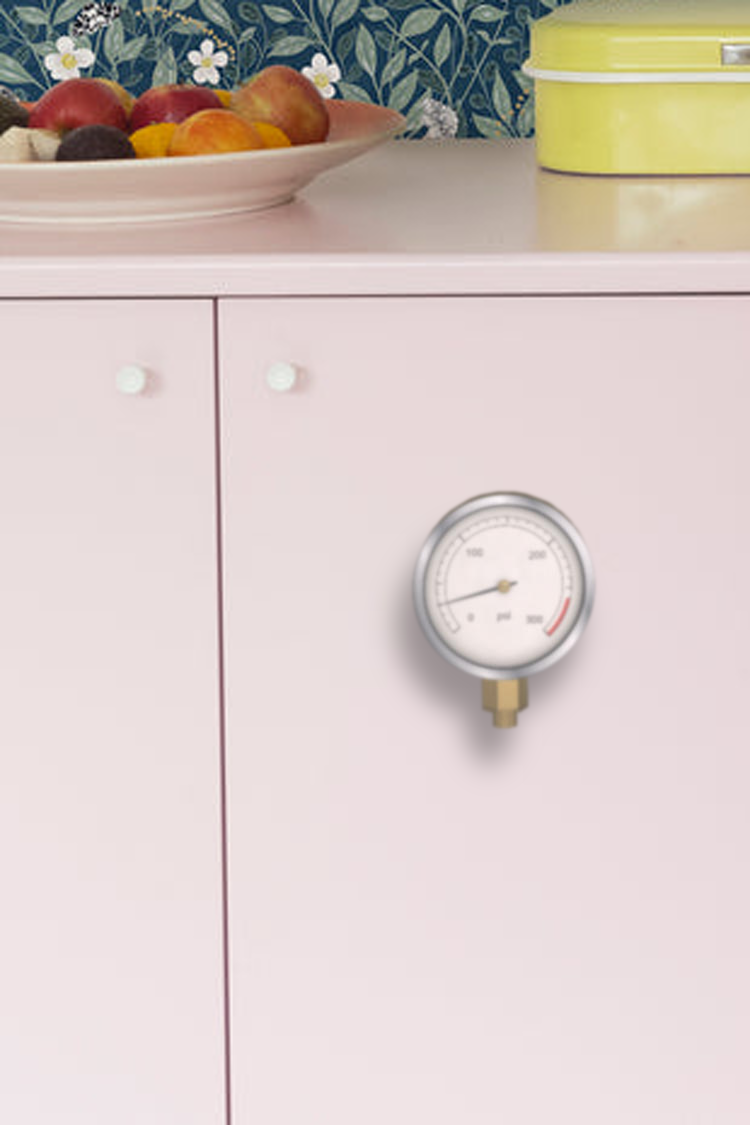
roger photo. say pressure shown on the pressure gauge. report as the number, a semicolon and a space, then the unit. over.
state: 30; psi
